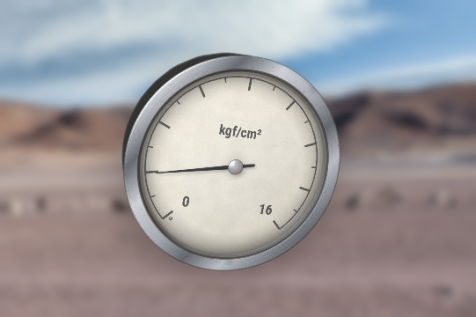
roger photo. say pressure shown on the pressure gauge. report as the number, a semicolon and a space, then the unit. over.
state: 2; kg/cm²
